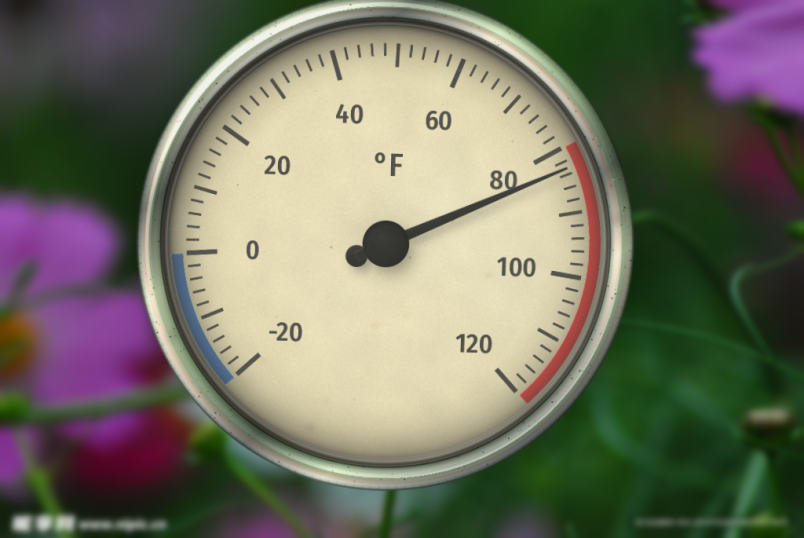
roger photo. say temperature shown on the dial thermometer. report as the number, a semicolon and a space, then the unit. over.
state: 83; °F
